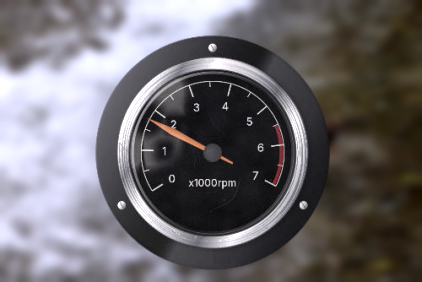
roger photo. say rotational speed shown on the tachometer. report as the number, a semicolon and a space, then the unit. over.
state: 1750; rpm
